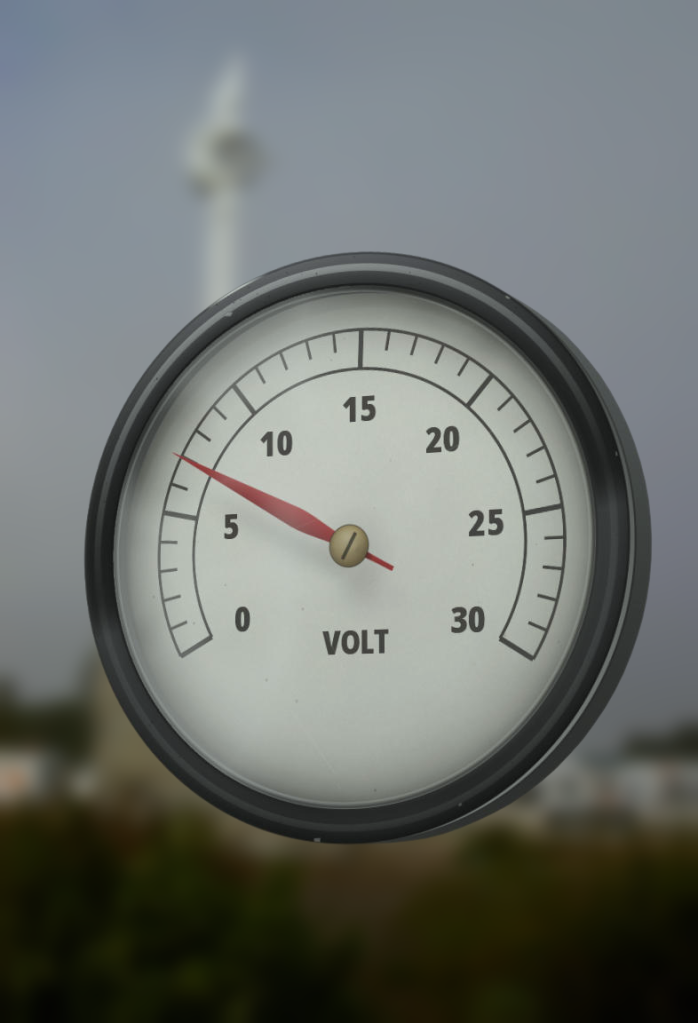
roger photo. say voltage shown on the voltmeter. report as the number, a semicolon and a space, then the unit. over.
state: 7; V
